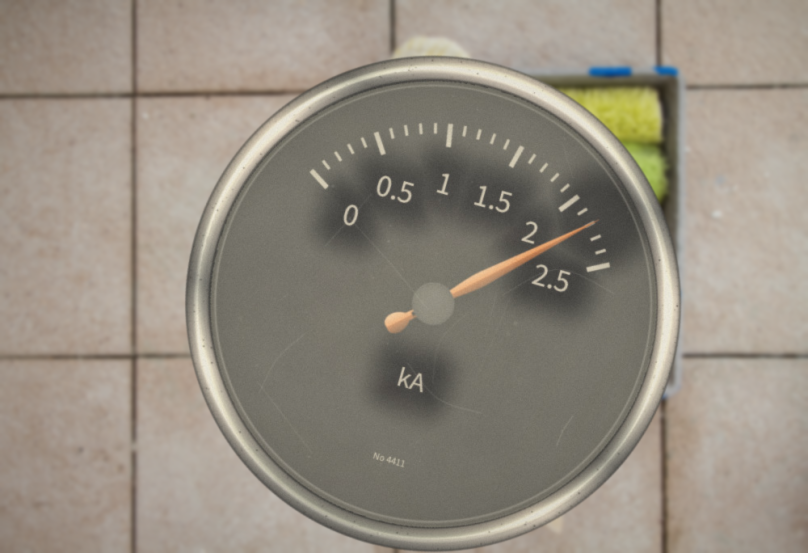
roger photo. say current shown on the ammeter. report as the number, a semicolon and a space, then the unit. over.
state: 2.2; kA
